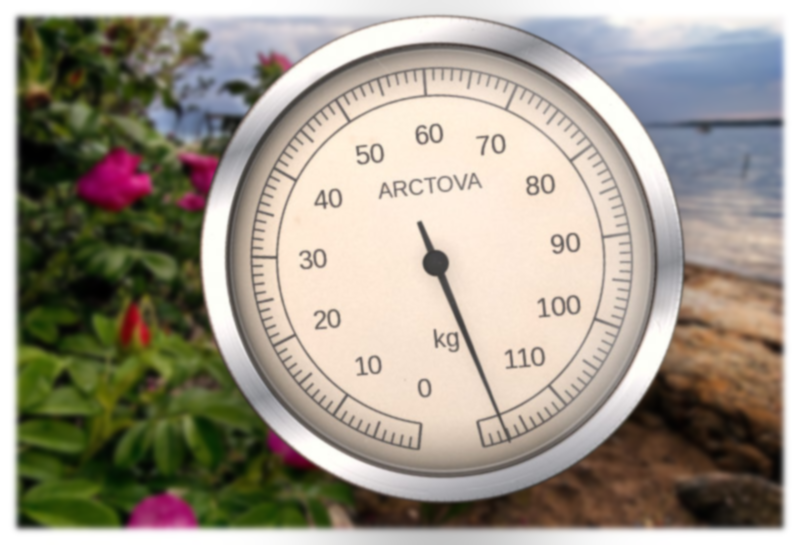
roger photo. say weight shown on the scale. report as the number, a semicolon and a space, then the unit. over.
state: 117; kg
